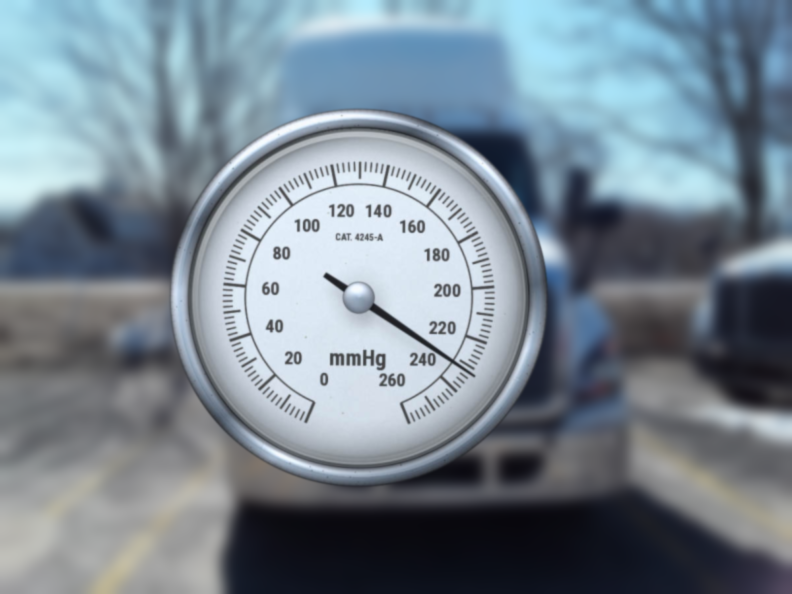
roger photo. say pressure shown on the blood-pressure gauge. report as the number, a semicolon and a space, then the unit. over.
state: 232; mmHg
